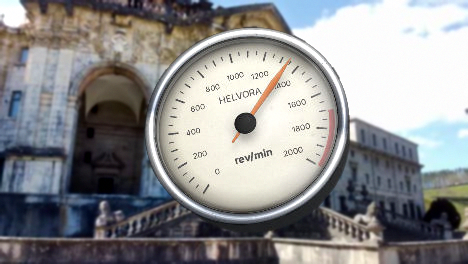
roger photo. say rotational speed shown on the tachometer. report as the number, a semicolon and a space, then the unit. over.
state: 1350; rpm
